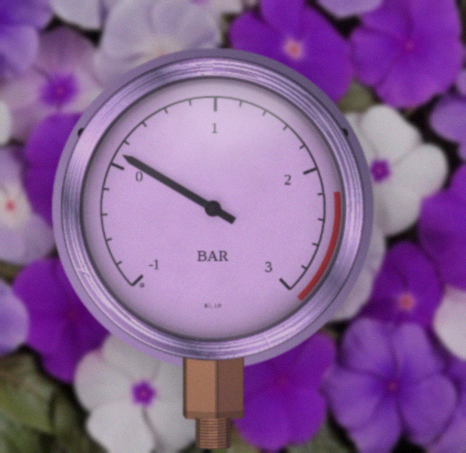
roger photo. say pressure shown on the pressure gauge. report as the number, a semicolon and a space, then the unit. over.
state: 0.1; bar
